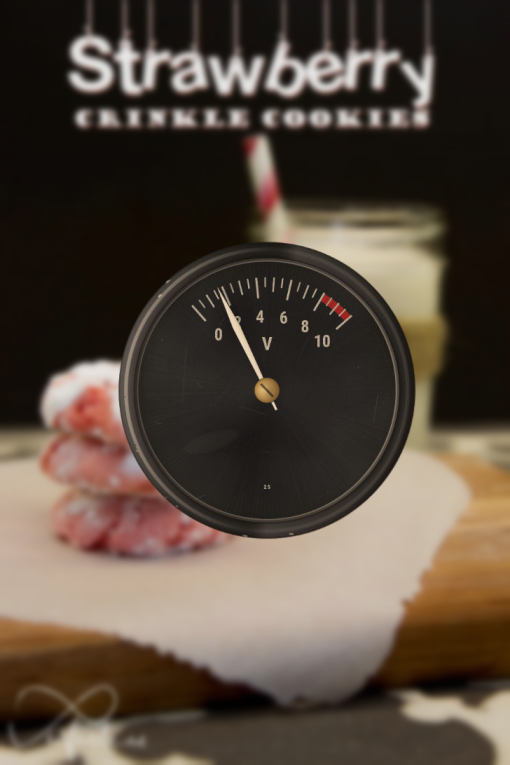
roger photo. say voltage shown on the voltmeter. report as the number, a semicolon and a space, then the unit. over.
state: 1.75; V
